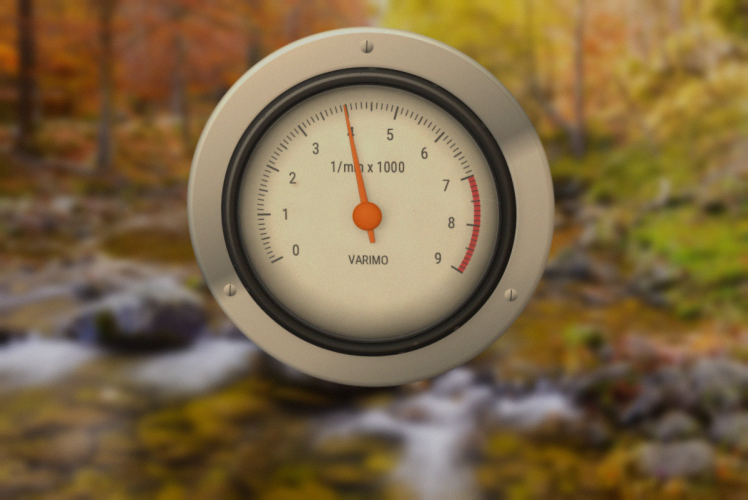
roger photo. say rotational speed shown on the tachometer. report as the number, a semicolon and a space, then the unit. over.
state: 4000; rpm
